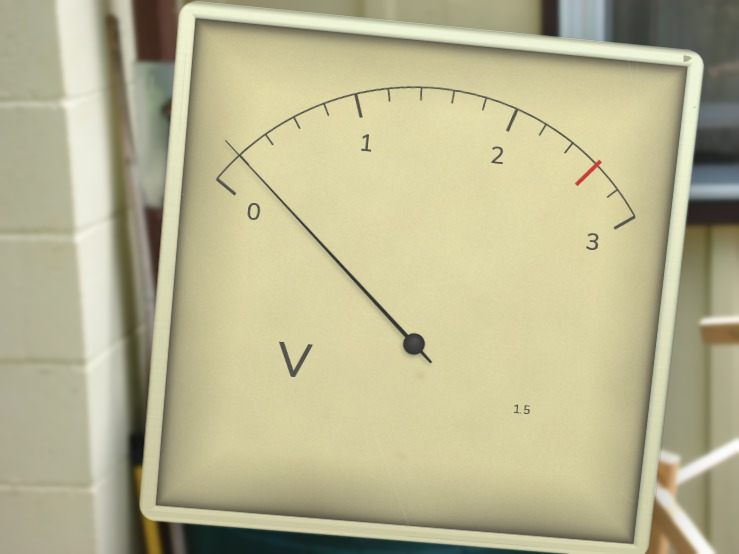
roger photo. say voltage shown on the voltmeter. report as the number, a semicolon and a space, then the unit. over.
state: 0.2; V
